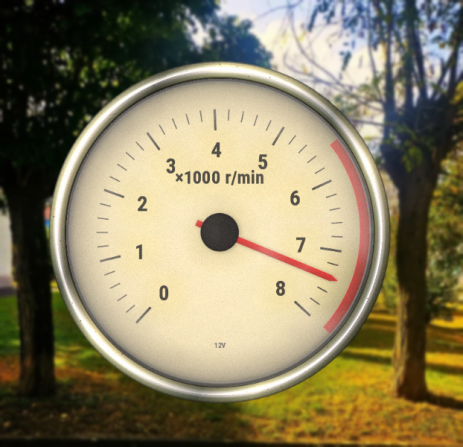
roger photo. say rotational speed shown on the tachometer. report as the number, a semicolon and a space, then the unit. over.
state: 7400; rpm
